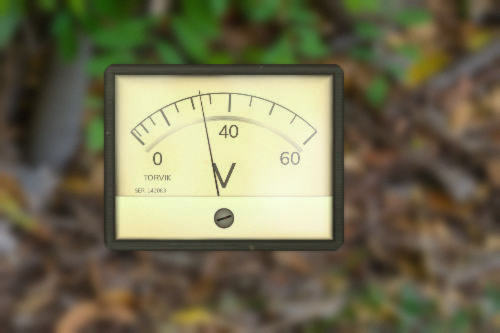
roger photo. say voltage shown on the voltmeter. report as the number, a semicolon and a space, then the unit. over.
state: 32.5; V
